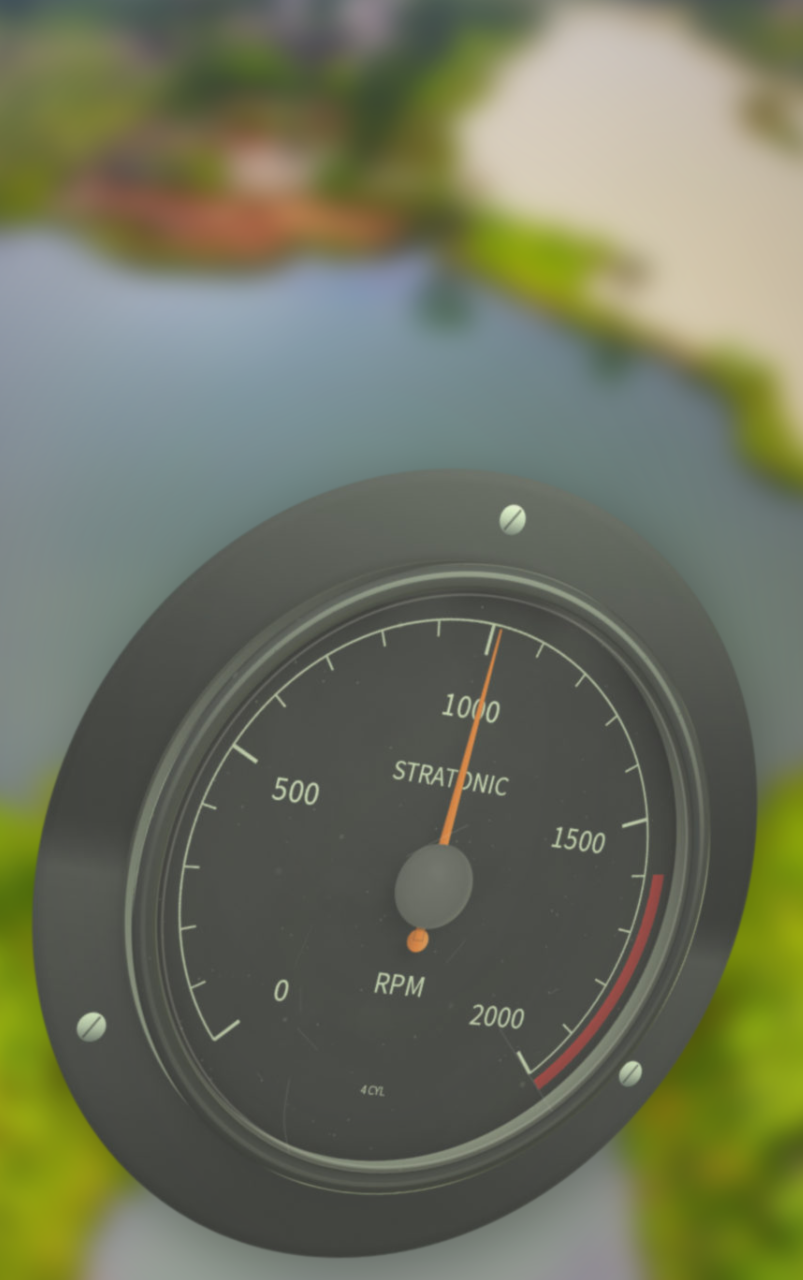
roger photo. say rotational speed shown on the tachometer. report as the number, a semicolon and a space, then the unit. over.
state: 1000; rpm
